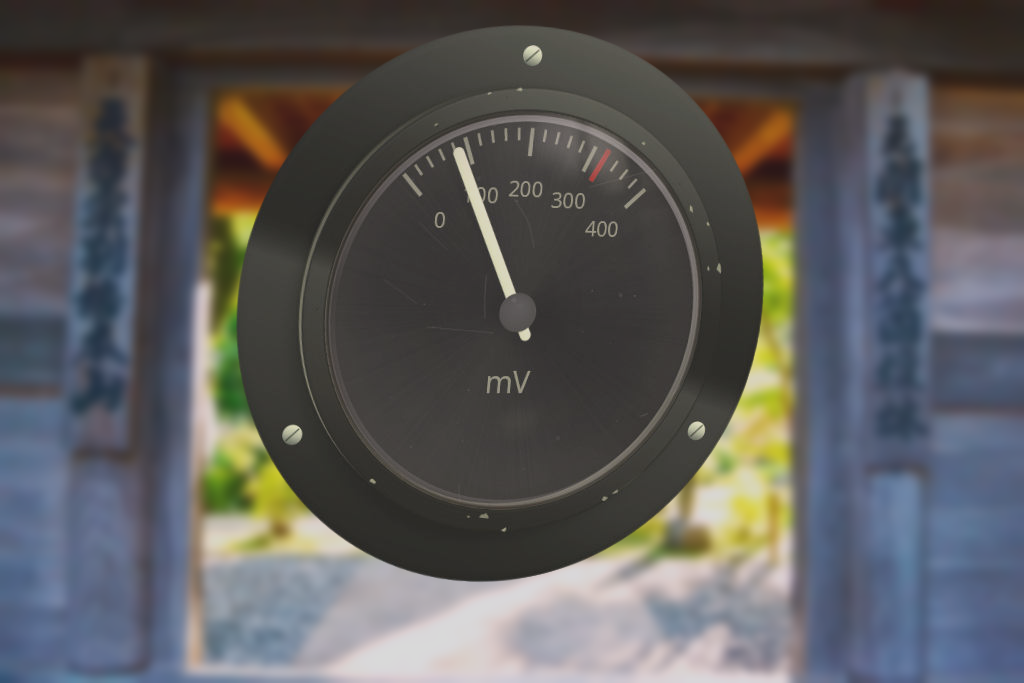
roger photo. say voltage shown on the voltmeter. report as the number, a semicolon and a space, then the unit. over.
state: 80; mV
